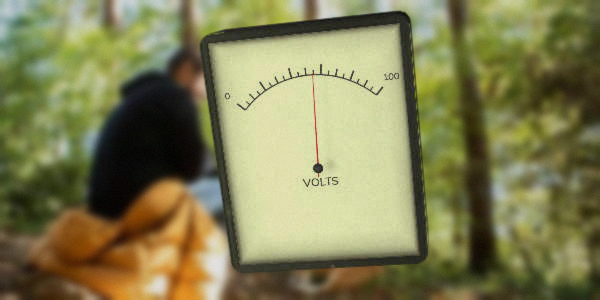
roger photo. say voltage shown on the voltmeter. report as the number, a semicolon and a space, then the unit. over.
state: 55; V
